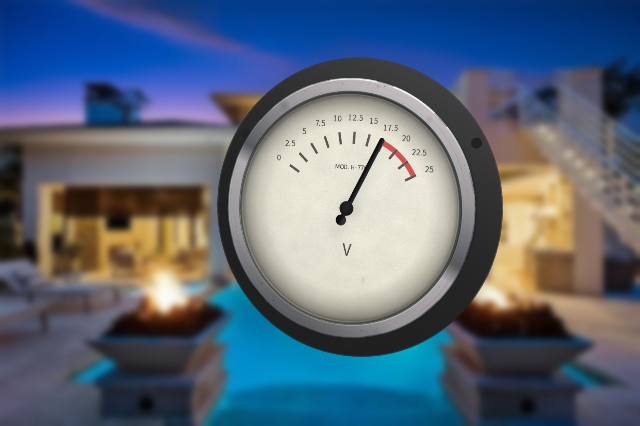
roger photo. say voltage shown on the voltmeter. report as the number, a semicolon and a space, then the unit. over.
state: 17.5; V
